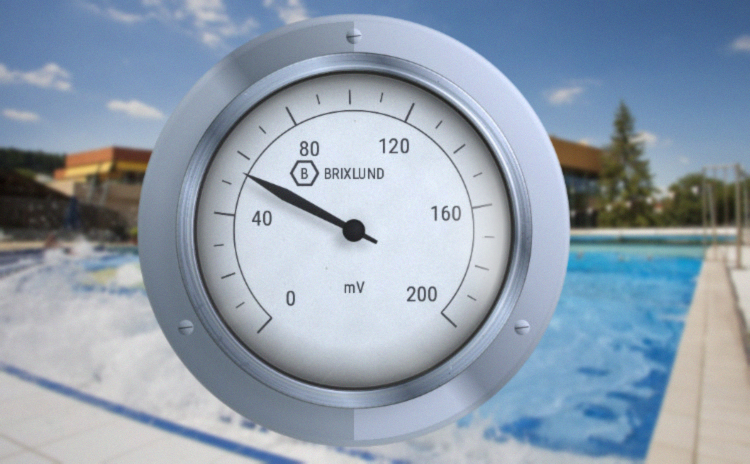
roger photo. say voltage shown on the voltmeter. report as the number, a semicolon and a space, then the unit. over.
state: 55; mV
